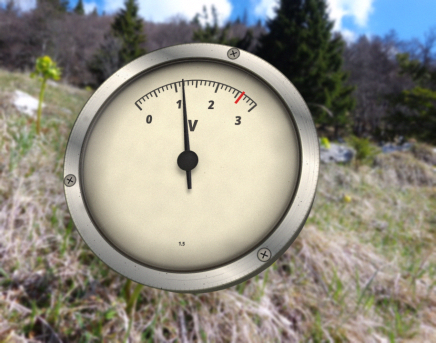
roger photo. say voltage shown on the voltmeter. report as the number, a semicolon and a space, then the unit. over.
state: 1.2; V
